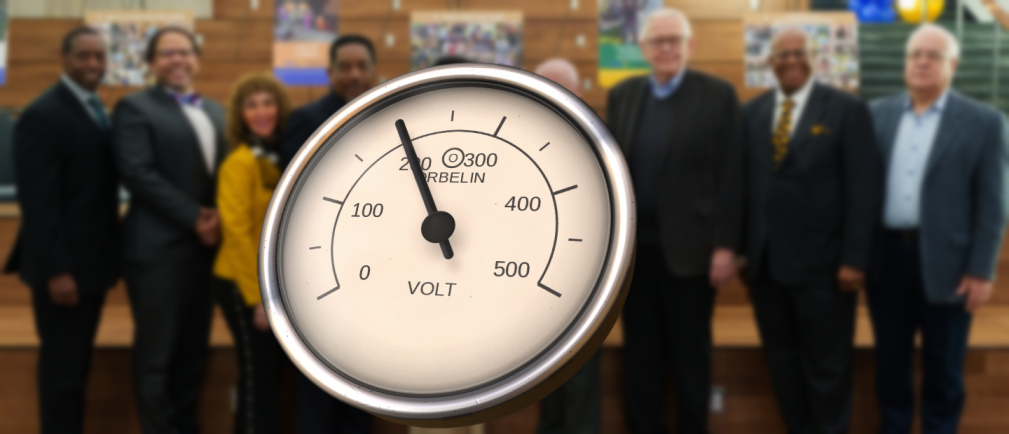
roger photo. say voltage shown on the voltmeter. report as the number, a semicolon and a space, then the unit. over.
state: 200; V
